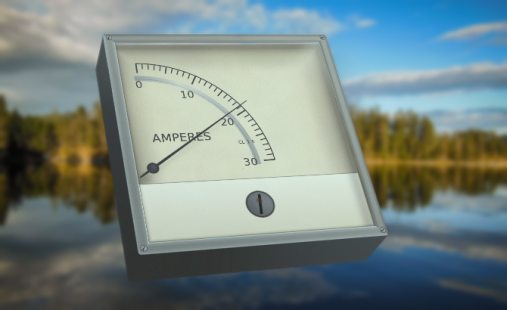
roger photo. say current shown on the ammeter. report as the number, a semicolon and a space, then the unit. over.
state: 19; A
